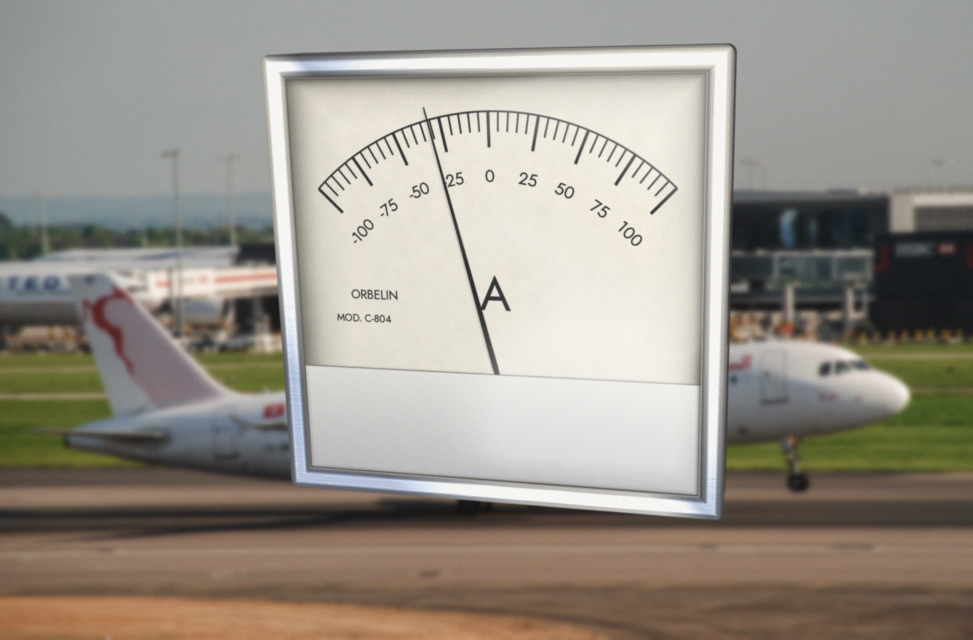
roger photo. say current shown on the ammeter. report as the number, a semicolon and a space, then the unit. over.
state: -30; A
